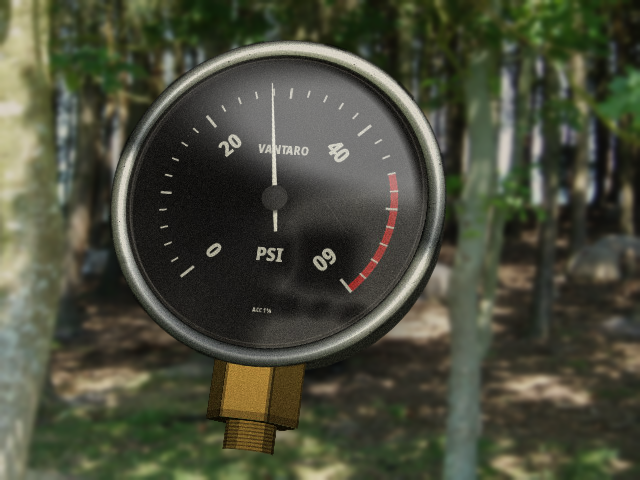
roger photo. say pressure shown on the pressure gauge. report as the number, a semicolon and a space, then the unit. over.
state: 28; psi
